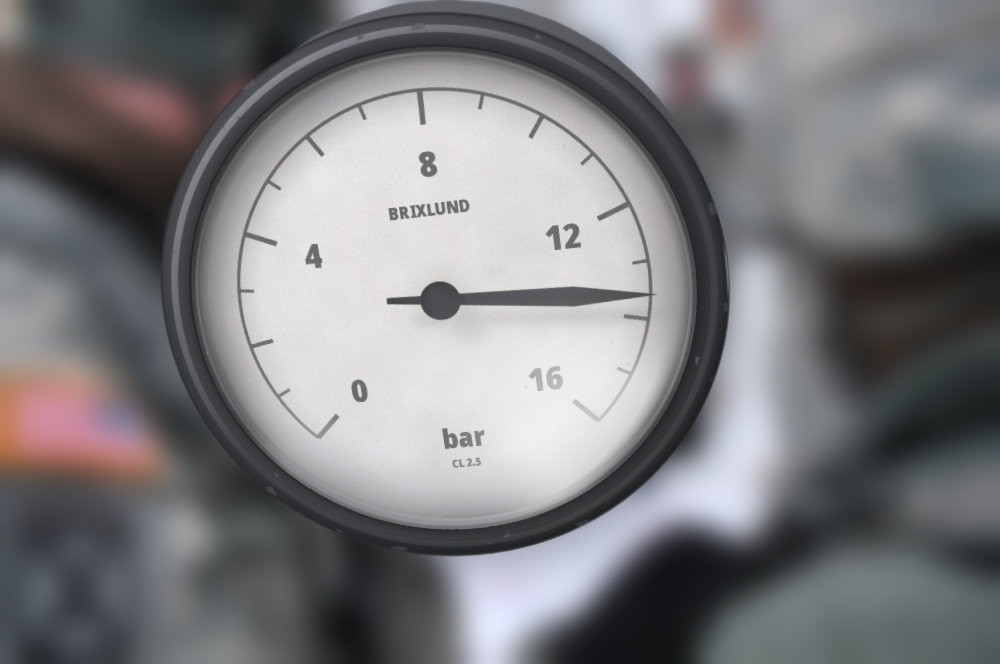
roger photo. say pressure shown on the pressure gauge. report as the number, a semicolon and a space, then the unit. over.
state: 13.5; bar
